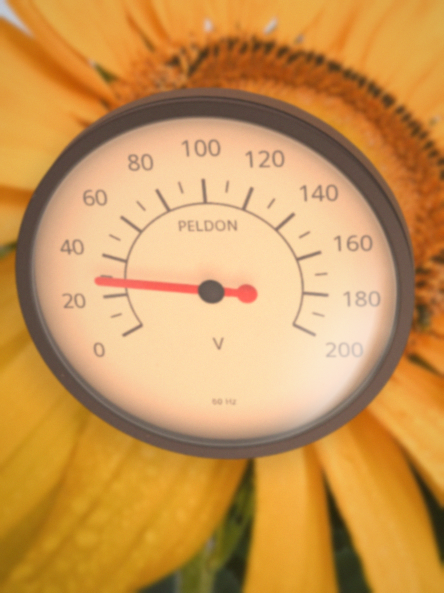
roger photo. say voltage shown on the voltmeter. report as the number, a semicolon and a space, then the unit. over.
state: 30; V
